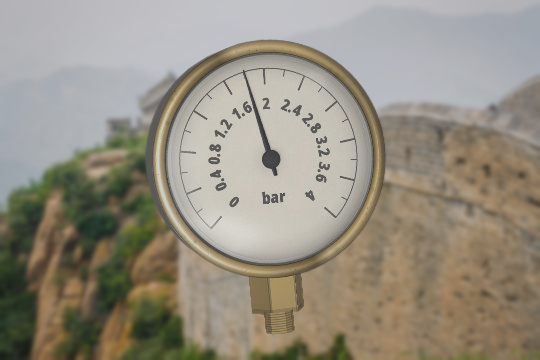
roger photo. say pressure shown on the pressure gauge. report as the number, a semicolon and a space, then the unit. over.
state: 1.8; bar
